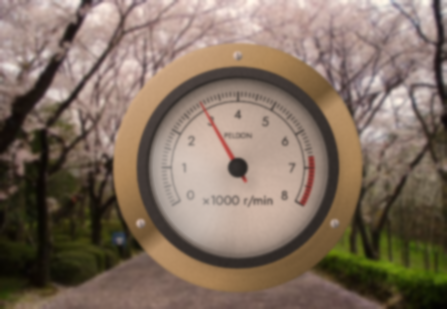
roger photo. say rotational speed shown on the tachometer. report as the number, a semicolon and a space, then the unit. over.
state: 3000; rpm
